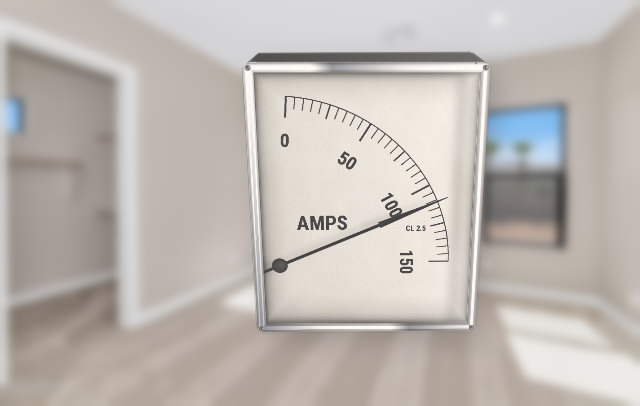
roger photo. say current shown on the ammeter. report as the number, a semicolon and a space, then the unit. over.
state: 110; A
